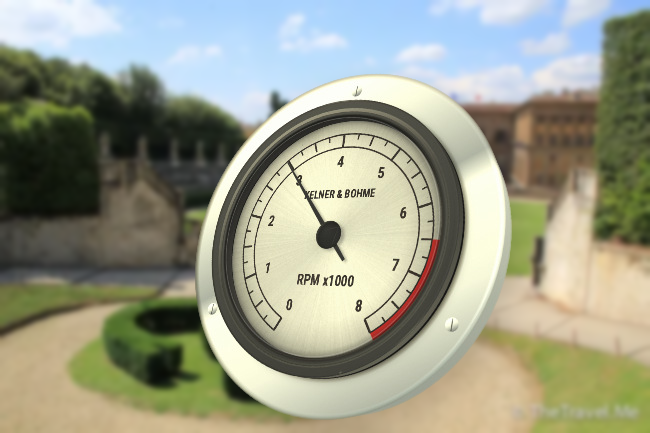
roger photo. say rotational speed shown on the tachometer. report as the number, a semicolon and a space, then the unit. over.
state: 3000; rpm
